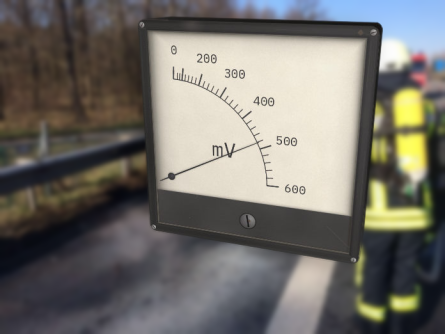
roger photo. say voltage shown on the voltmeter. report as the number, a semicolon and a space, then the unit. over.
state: 480; mV
